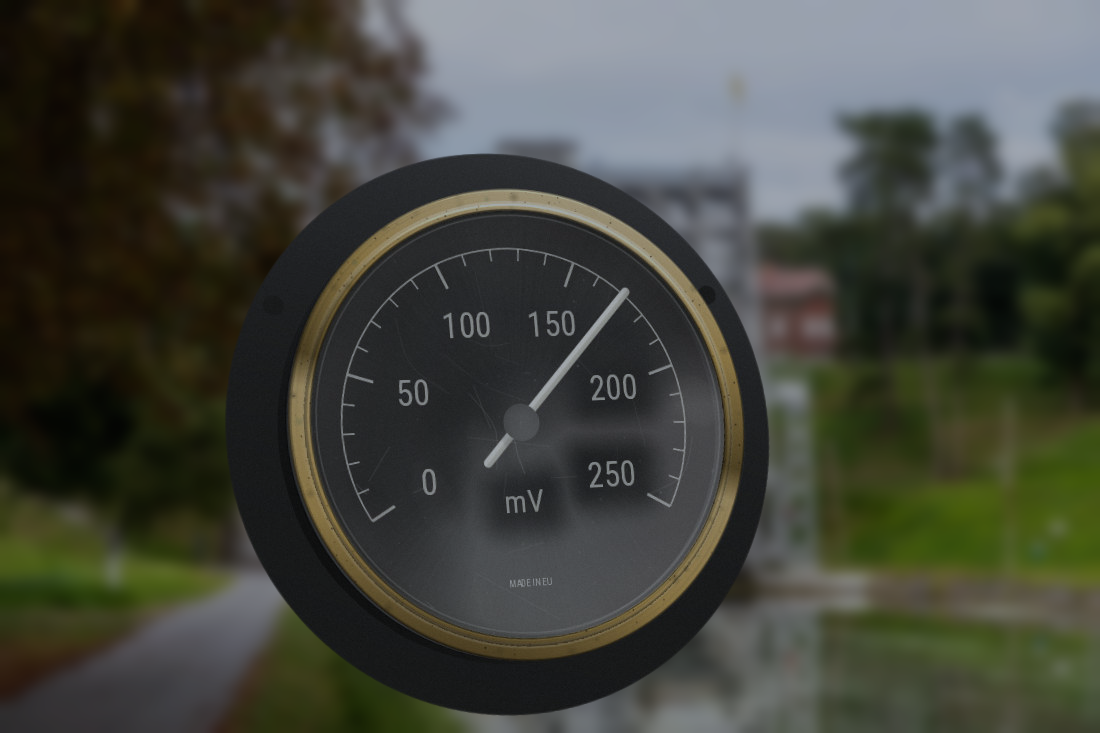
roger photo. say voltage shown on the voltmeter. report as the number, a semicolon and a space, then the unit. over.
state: 170; mV
